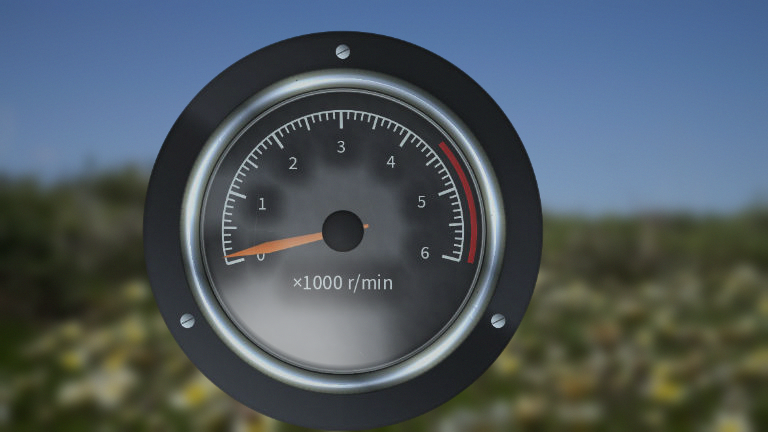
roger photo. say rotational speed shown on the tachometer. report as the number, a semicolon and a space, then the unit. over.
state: 100; rpm
